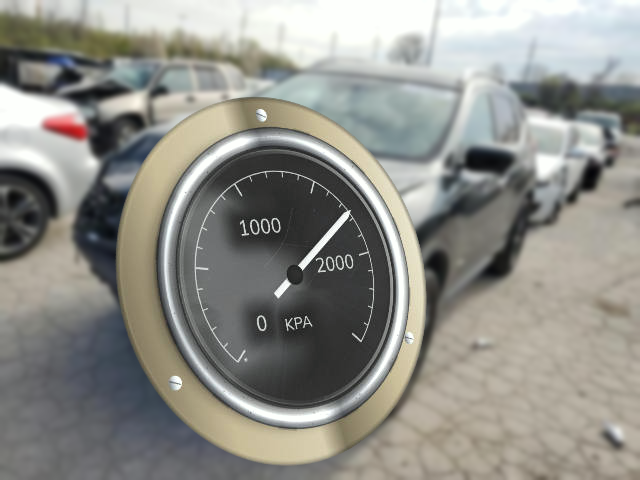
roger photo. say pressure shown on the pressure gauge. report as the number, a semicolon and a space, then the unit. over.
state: 1750; kPa
